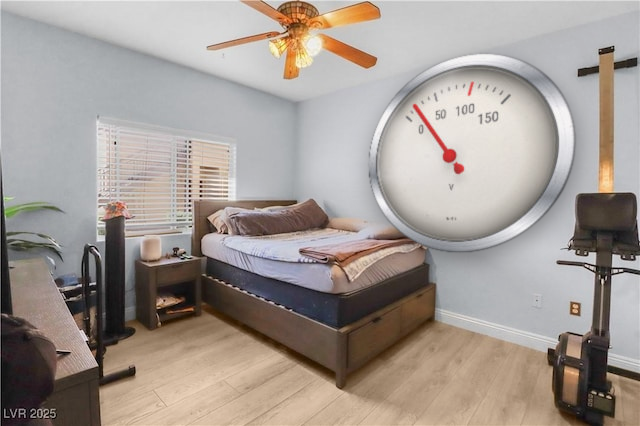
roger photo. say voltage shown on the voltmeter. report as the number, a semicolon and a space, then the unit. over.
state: 20; V
